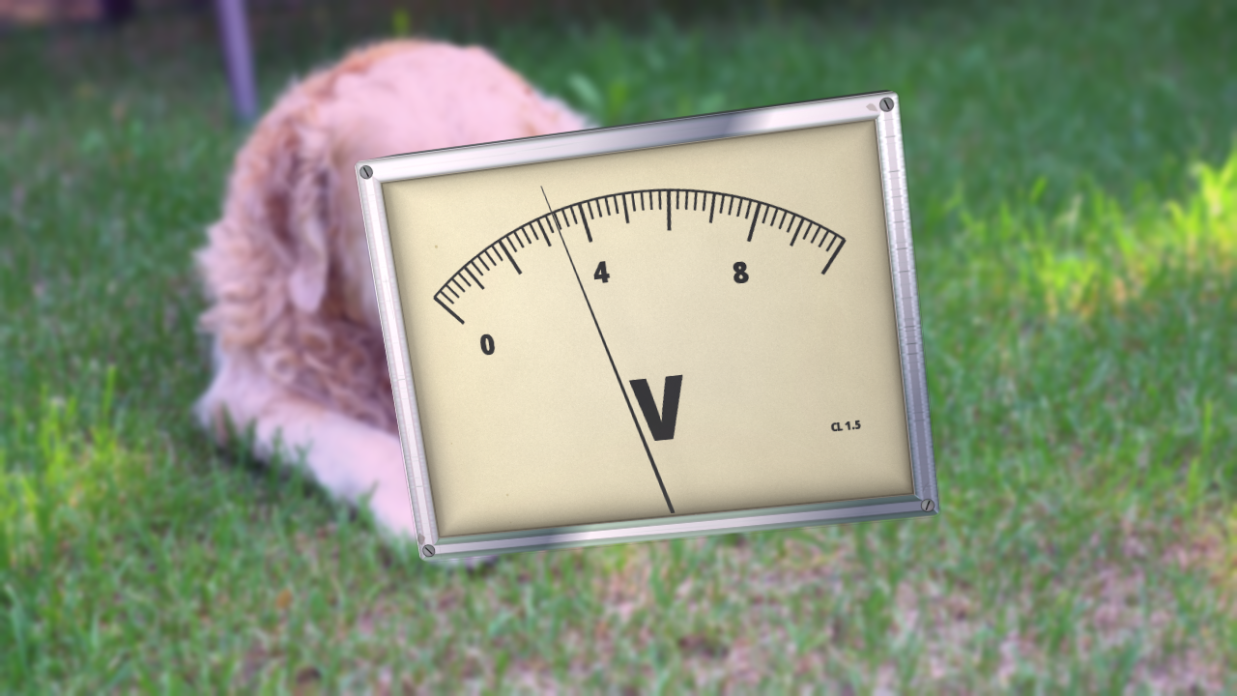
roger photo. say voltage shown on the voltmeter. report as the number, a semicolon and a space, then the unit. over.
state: 3.4; V
